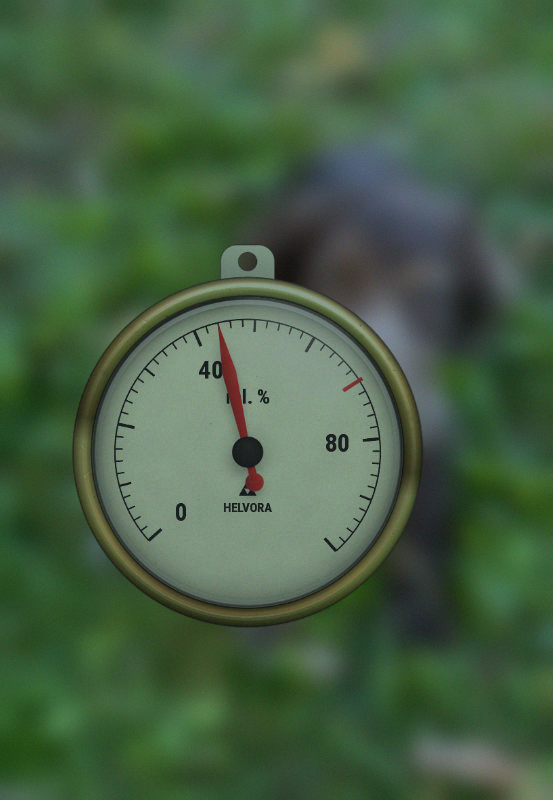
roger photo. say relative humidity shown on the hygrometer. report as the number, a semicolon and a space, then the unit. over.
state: 44; %
